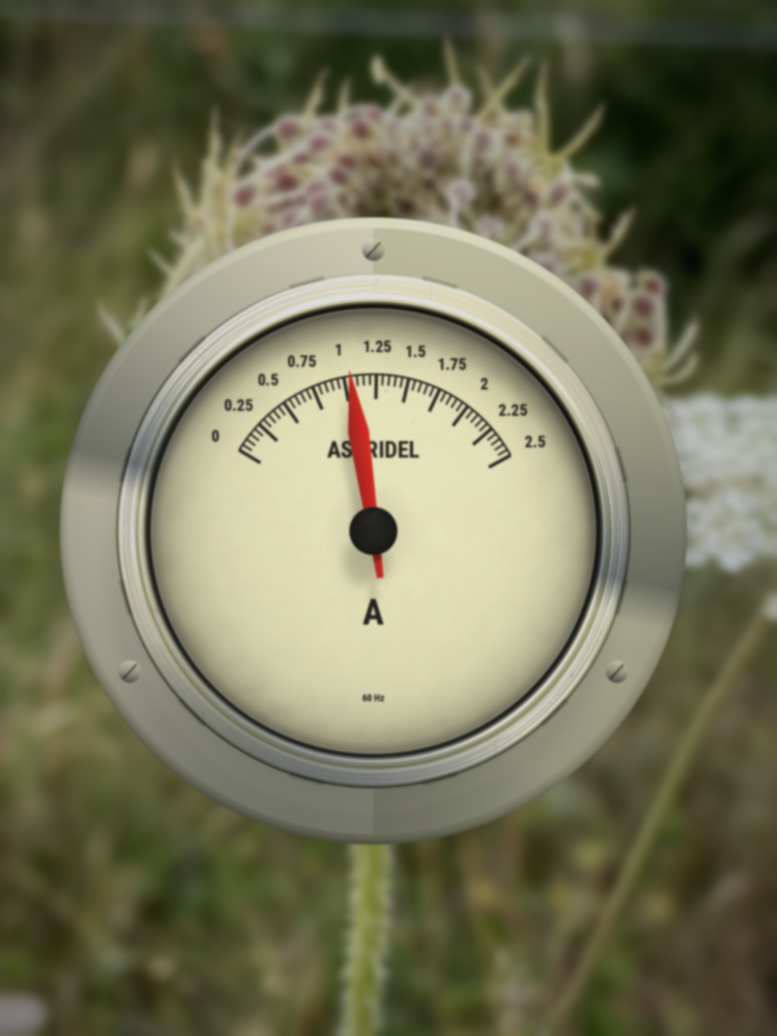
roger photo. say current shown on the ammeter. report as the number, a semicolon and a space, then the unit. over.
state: 1.05; A
